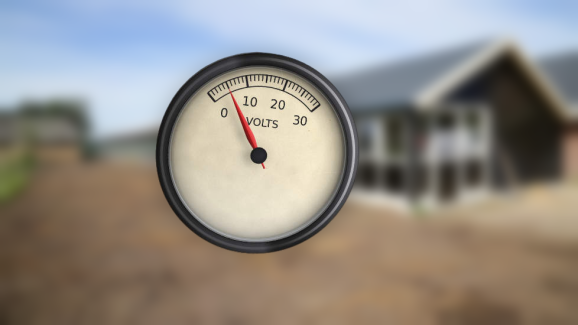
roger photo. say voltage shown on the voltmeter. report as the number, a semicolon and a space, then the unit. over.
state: 5; V
